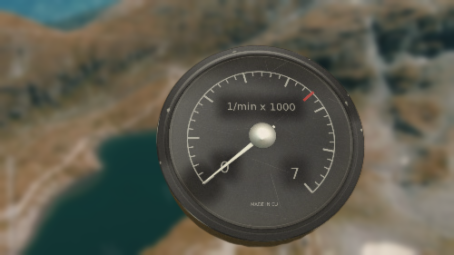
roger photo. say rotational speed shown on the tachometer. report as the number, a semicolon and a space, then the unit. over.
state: 0; rpm
